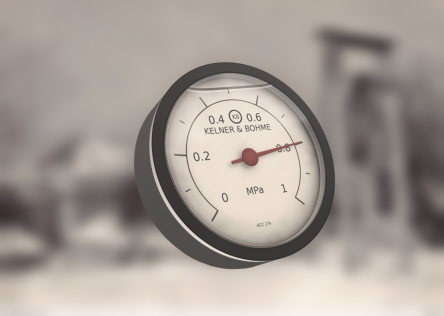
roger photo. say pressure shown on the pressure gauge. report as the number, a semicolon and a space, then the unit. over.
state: 0.8; MPa
